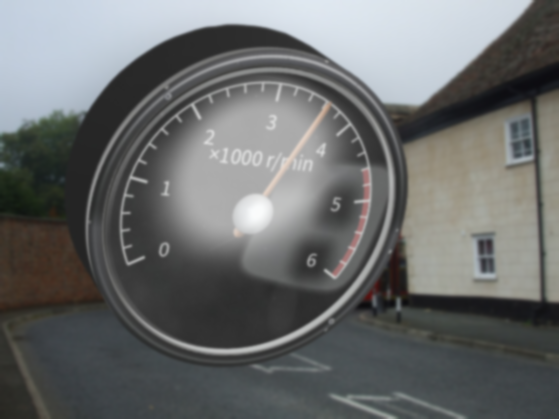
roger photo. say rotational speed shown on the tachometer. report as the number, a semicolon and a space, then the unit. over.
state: 3600; rpm
